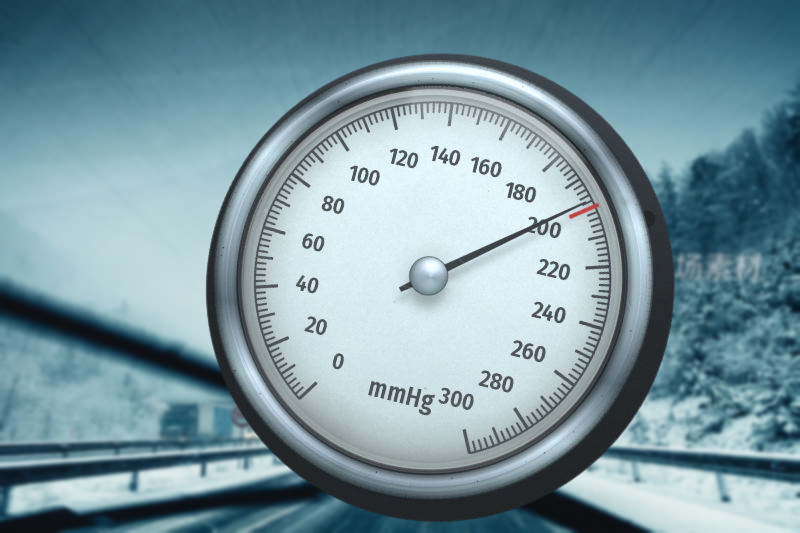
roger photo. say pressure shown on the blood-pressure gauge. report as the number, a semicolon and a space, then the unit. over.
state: 198; mmHg
